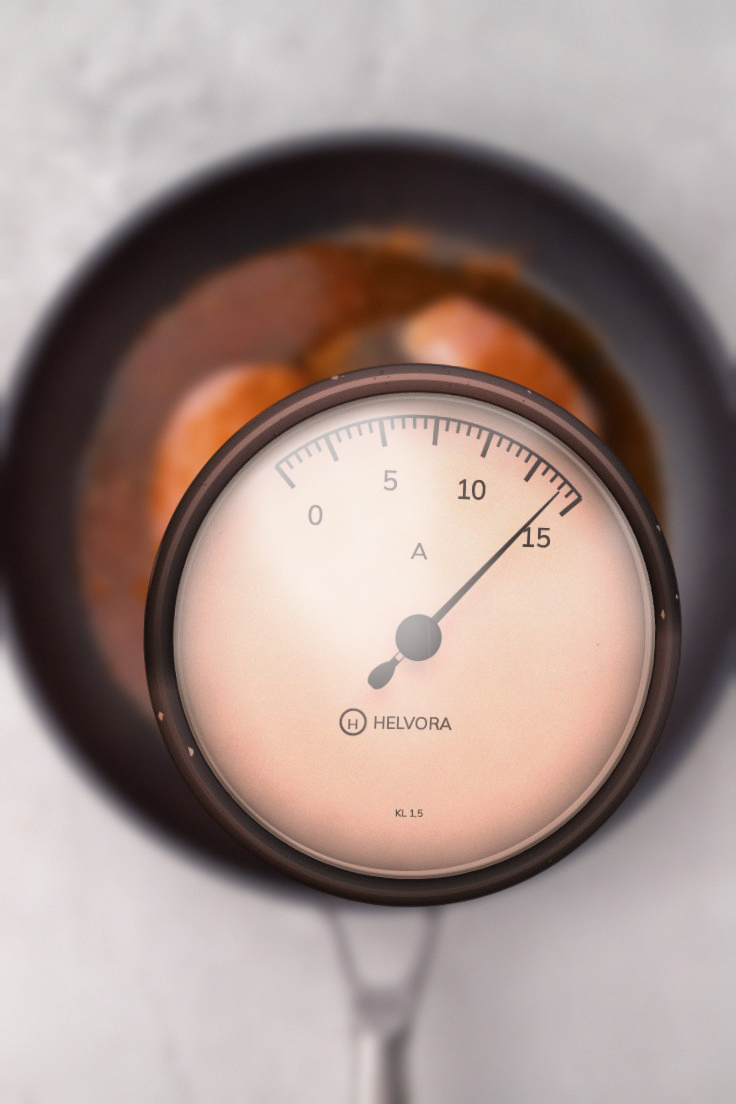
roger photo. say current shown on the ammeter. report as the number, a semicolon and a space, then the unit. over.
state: 14; A
